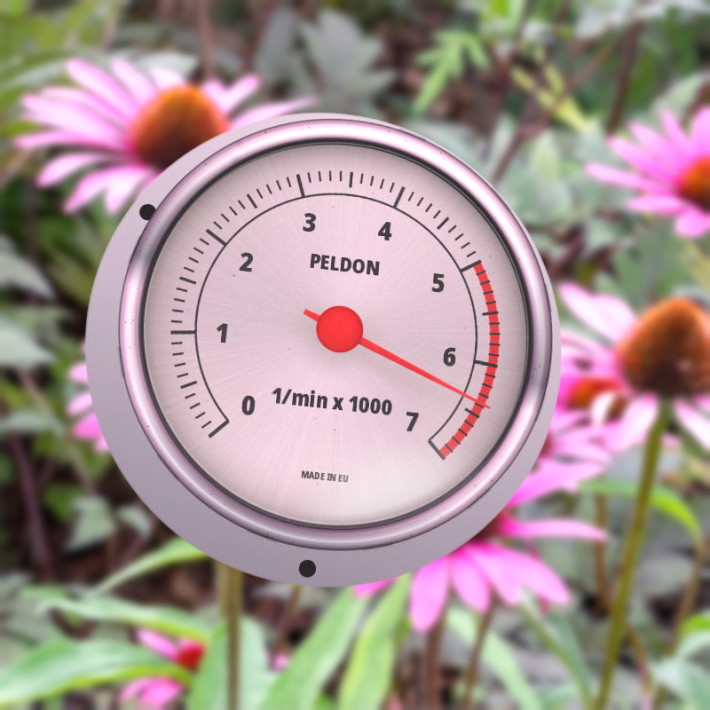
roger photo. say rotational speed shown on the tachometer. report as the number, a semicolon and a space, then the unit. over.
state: 6400; rpm
